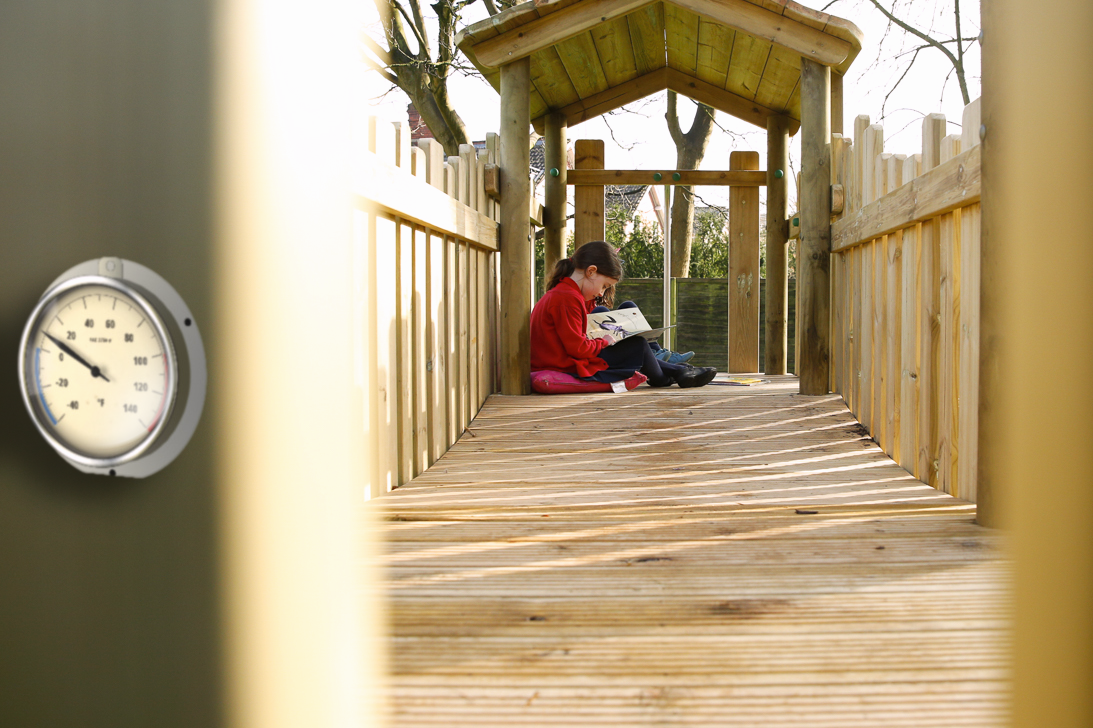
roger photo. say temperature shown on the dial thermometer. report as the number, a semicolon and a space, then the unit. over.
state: 10; °F
